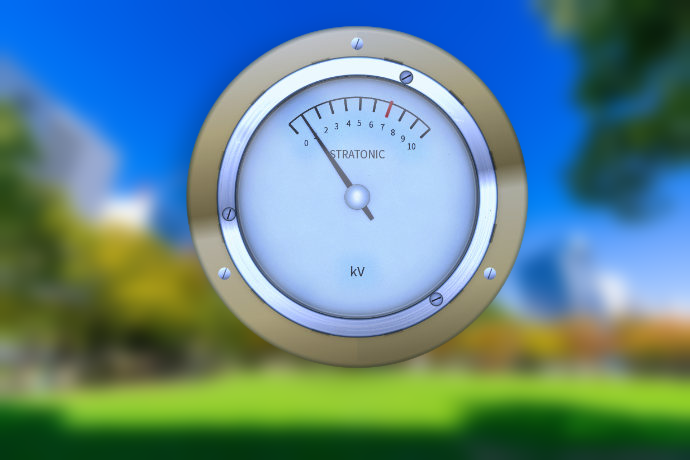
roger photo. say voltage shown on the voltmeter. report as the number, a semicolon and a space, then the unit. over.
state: 1; kV
